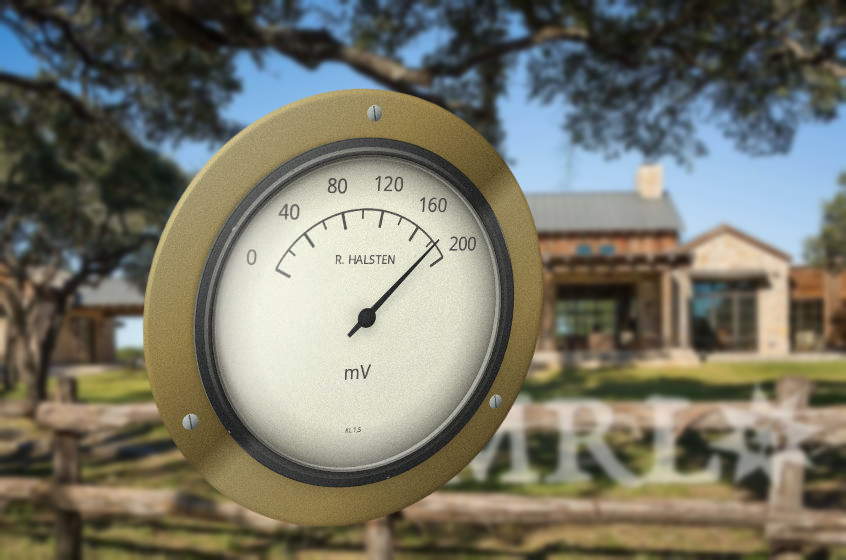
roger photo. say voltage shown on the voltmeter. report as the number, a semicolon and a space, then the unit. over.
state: 180; mV
